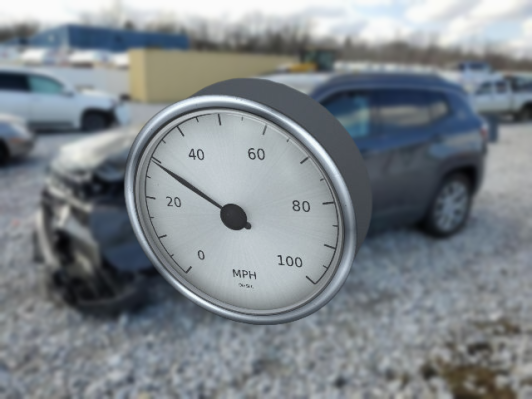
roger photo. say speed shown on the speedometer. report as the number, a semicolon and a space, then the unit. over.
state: 30; mph
